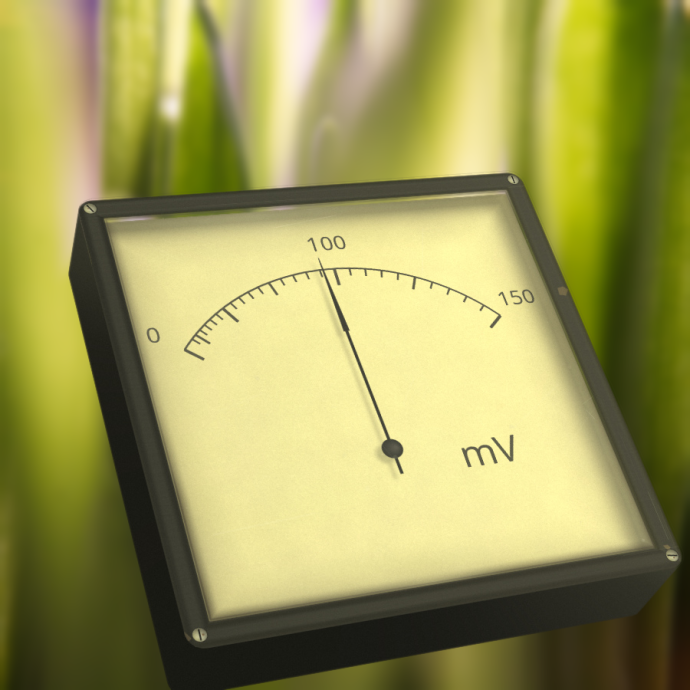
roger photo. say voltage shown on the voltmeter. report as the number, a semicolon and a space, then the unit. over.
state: 95; mV
